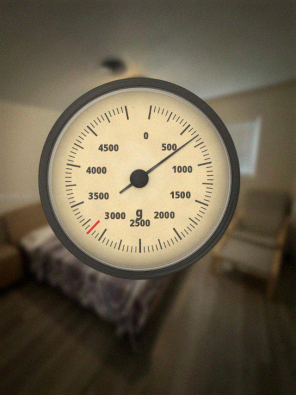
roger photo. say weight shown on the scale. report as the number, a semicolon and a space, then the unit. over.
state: 650; g
